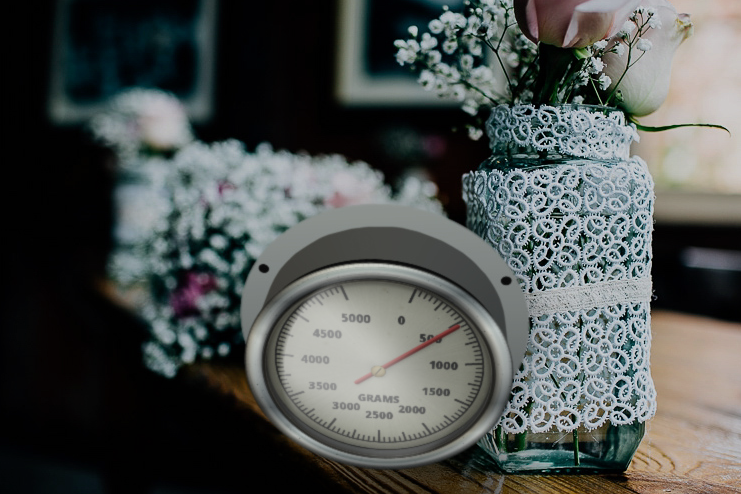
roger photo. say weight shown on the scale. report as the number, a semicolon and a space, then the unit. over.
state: 500; g
